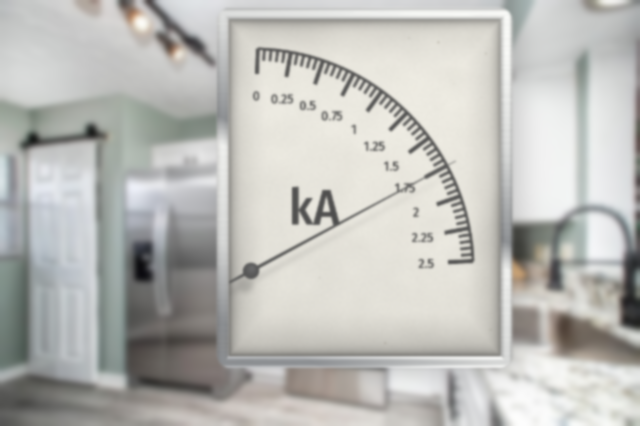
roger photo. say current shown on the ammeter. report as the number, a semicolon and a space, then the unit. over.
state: 1.75; kA
